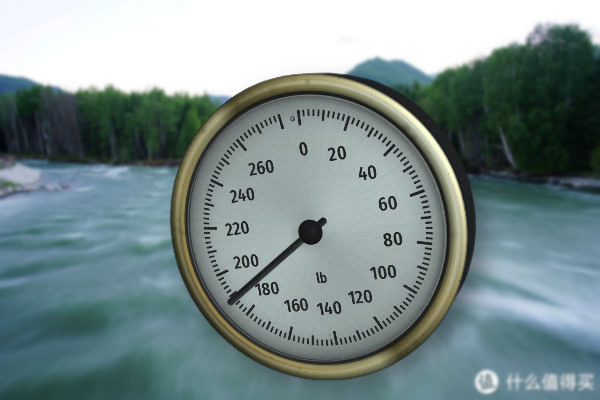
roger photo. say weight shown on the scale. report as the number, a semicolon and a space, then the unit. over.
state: 188; lb
